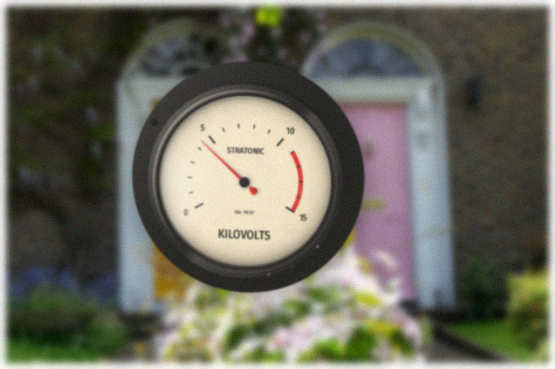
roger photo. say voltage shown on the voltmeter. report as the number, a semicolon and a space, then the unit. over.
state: 4.5; kV
